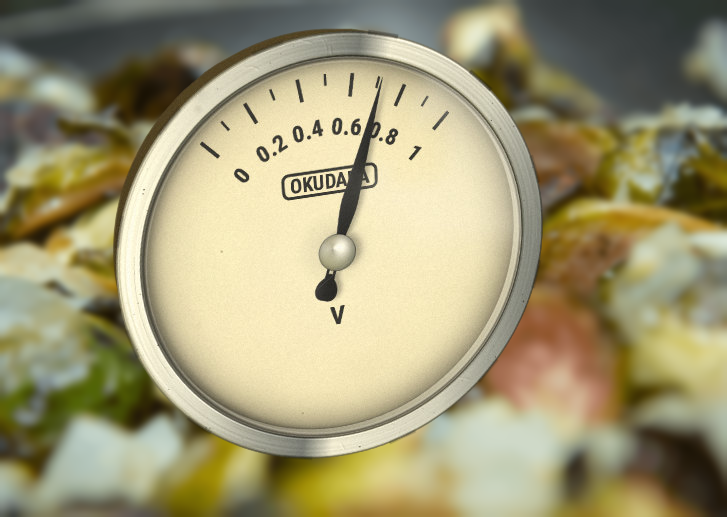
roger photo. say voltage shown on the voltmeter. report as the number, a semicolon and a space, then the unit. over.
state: 0.7; V
